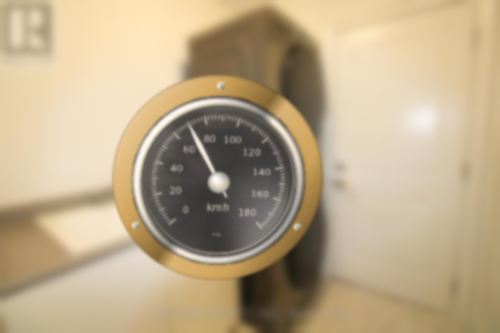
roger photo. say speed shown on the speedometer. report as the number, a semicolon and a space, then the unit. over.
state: 70; km/h
